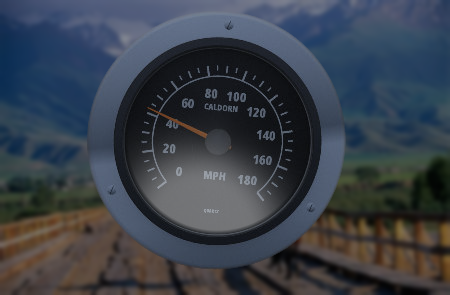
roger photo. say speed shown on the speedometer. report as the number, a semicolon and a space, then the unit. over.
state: 42.5; mph
